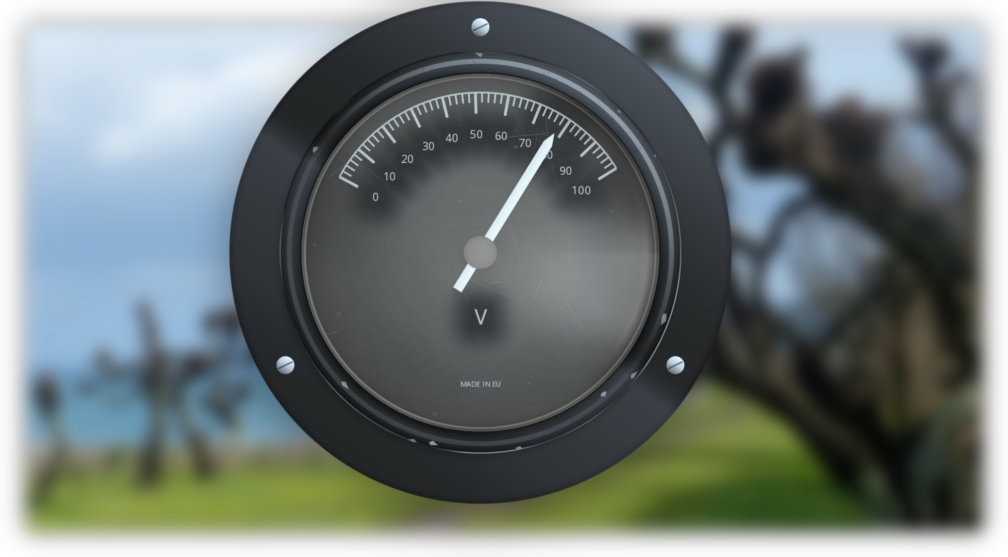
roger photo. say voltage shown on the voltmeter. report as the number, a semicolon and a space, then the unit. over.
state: 78; V
